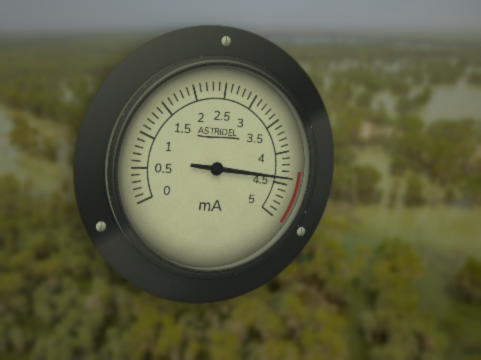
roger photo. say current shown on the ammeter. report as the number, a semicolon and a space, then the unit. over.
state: 4.4; mA
